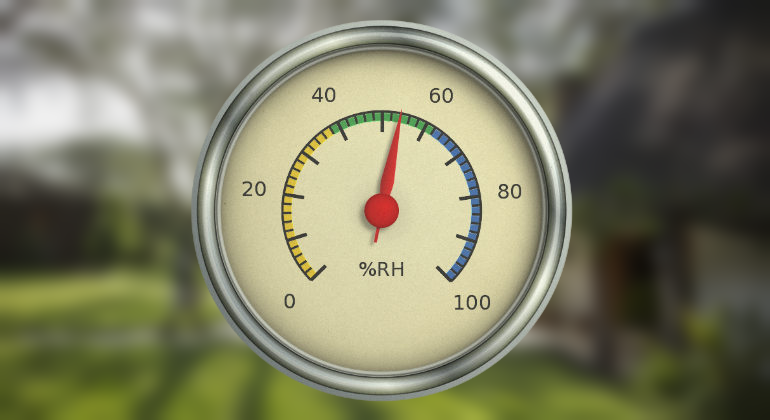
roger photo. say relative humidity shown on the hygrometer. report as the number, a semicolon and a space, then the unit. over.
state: 54; %
